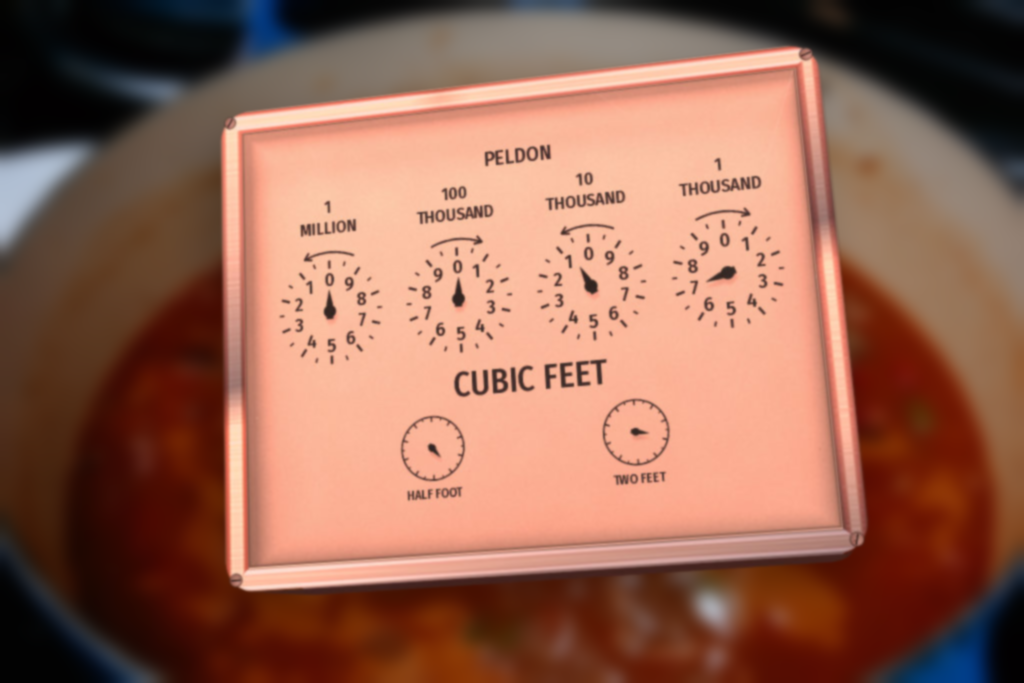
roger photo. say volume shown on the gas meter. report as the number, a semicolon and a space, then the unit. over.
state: 700; ft³
